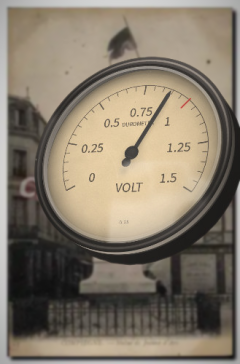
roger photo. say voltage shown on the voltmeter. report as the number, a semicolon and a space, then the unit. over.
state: 0.9; V
